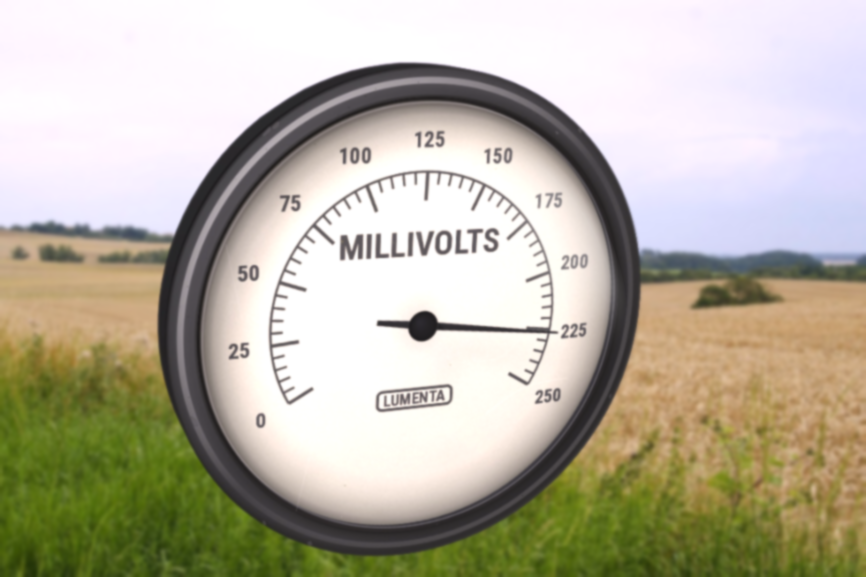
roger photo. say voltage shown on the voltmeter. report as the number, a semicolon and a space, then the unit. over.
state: 225; mV
